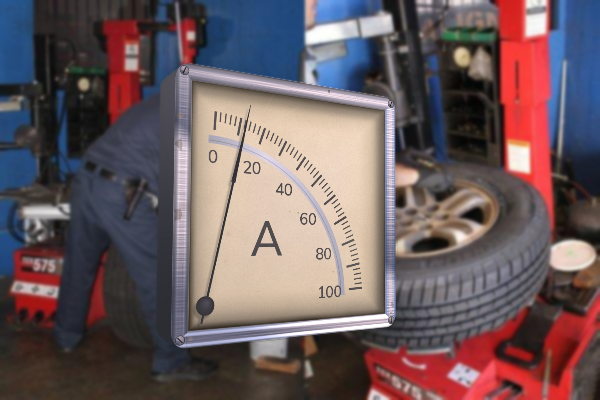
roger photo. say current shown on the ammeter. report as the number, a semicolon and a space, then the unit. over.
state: 12; A
